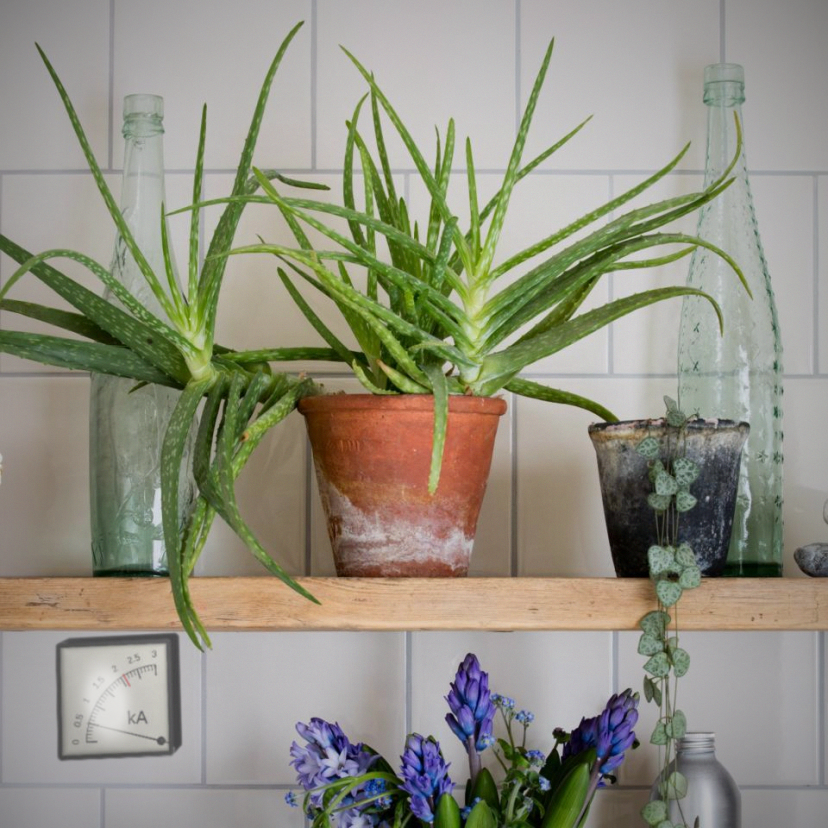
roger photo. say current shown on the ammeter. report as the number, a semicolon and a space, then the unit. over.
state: 0.5; kA
